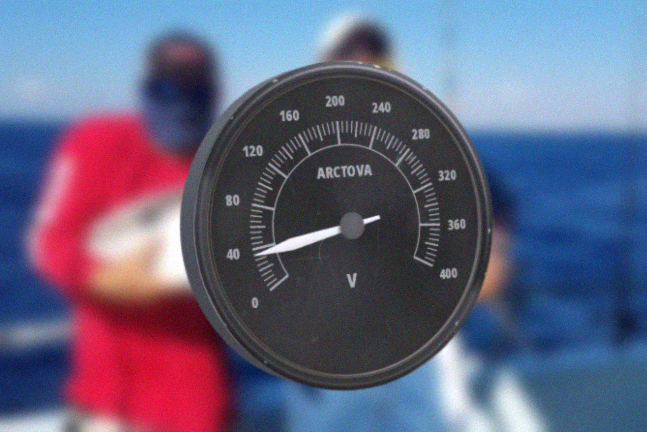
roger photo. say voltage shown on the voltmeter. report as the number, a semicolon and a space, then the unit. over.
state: 35; V
